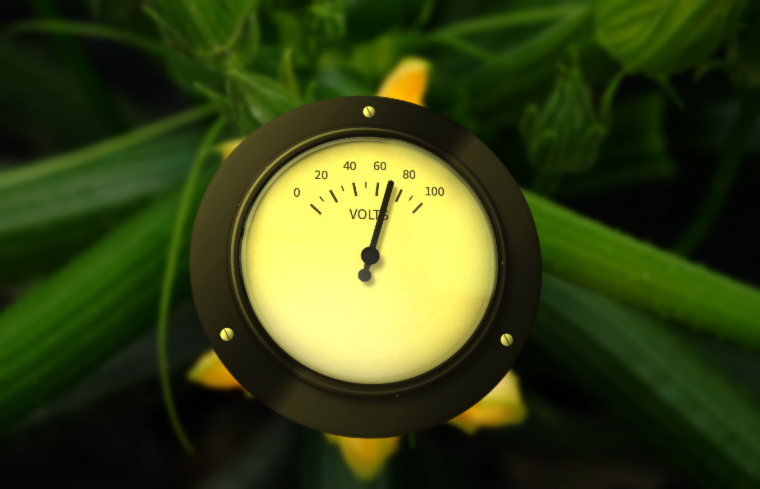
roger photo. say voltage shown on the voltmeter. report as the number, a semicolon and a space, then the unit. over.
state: 70; V
